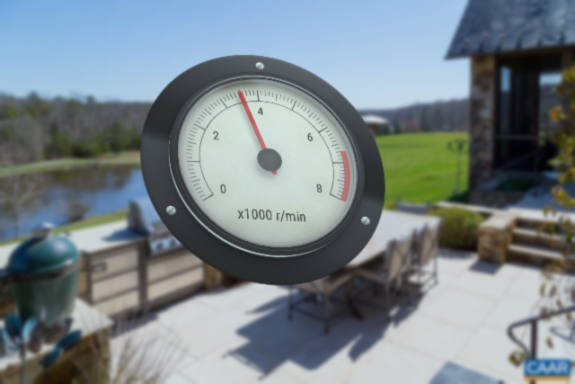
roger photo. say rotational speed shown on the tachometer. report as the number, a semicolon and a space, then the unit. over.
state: 3500; rpm
